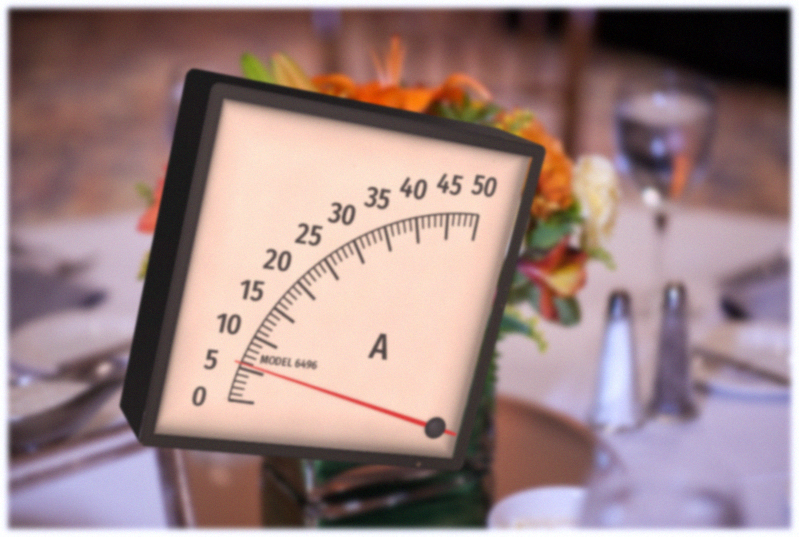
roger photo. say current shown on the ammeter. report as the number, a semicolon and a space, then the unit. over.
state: 6; A
